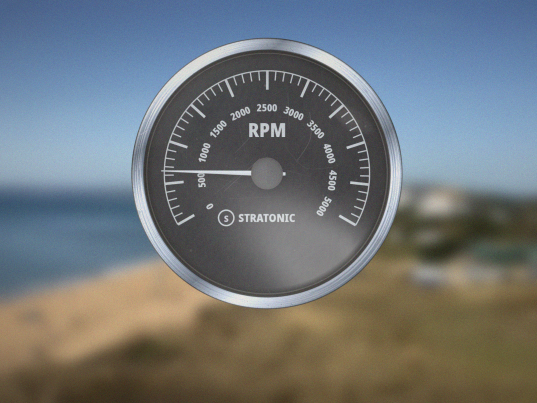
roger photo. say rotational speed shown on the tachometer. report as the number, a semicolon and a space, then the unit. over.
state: 650; rpm
